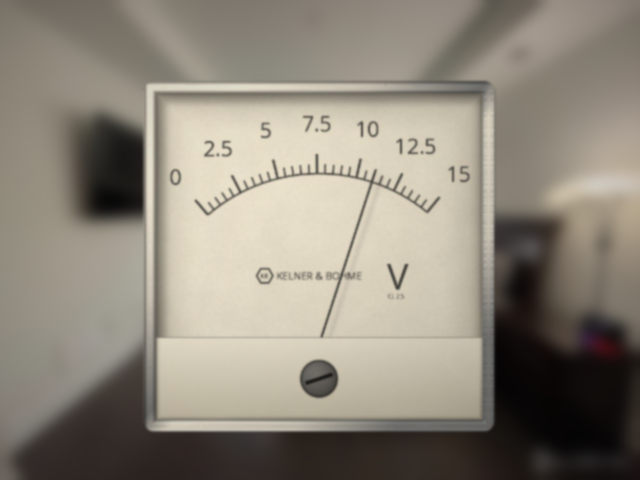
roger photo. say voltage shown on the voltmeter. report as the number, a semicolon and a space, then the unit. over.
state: 11; V
